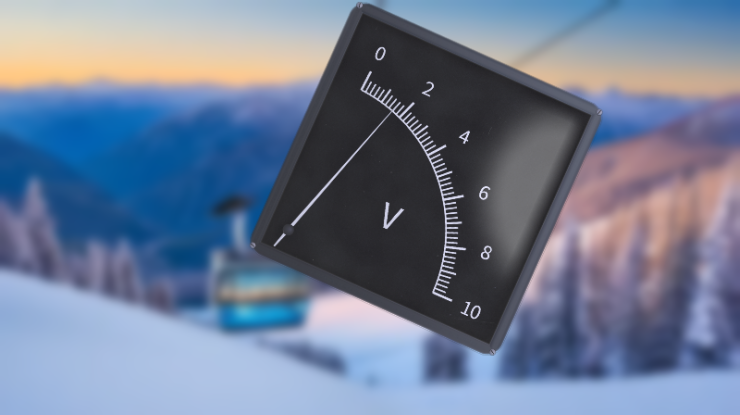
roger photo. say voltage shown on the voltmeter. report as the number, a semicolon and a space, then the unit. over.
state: 1.6; V
